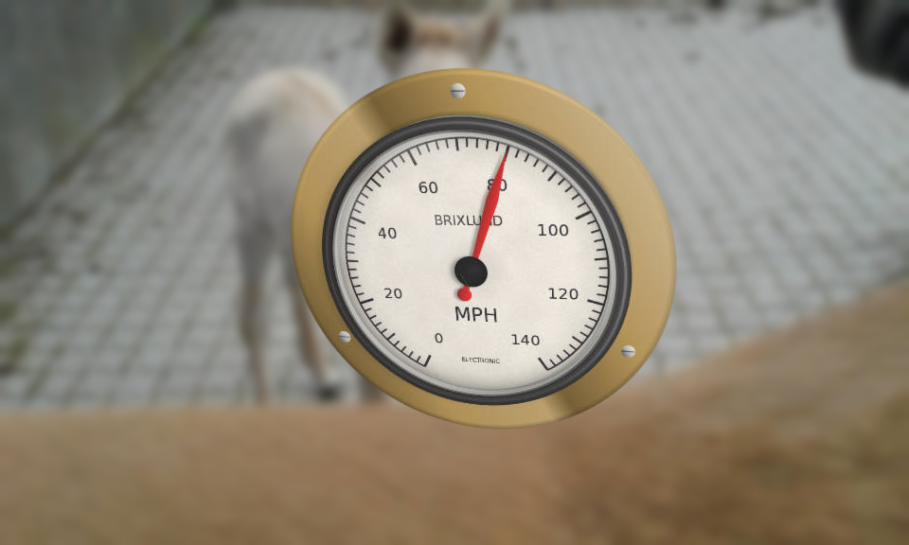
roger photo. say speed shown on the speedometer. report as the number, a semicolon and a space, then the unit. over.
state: 80; mph
